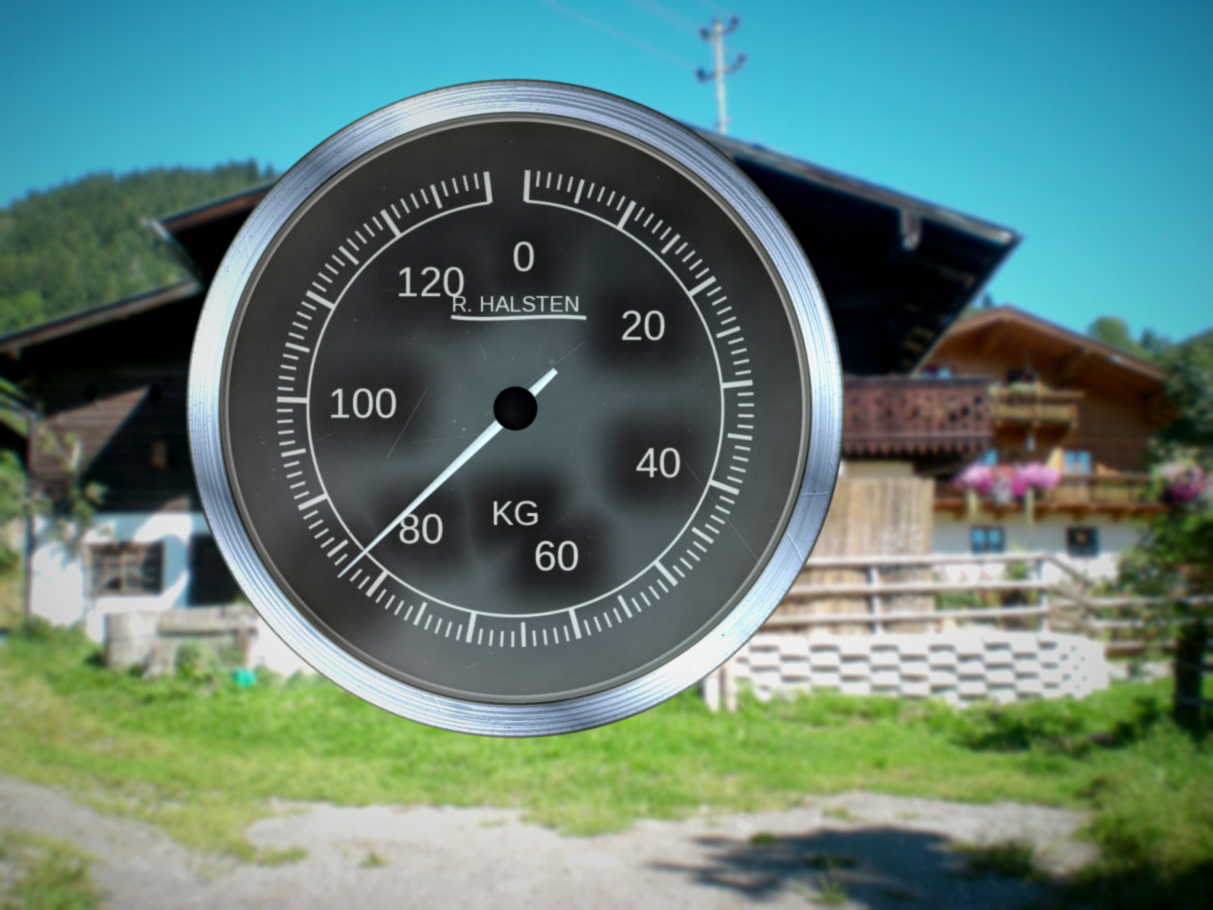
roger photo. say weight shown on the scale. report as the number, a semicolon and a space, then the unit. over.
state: 83; kg
